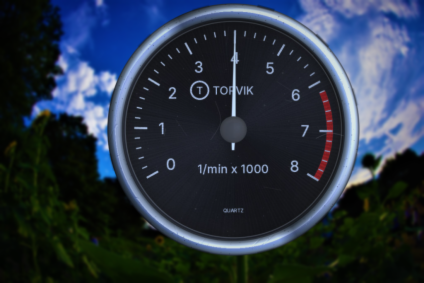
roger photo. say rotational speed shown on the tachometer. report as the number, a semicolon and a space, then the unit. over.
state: 4000; rpm
